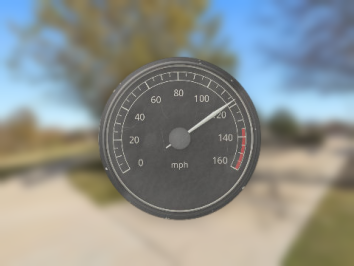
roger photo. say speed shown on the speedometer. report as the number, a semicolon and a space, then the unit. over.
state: 117.5; mph
